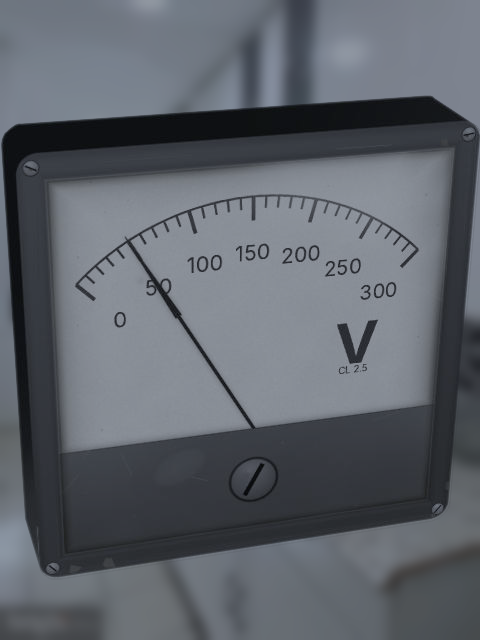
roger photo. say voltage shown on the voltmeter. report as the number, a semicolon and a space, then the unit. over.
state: 50; V
